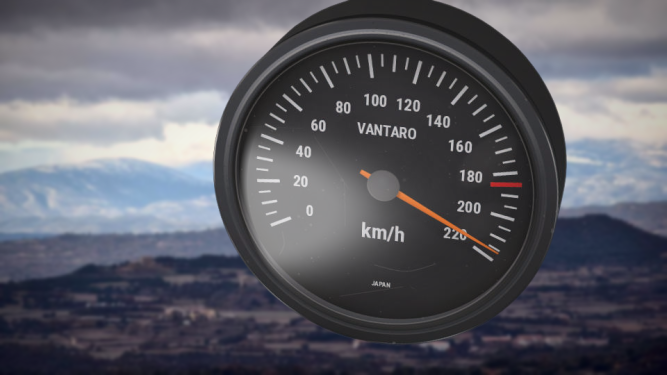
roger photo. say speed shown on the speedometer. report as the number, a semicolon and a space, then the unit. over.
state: 215; km/h
